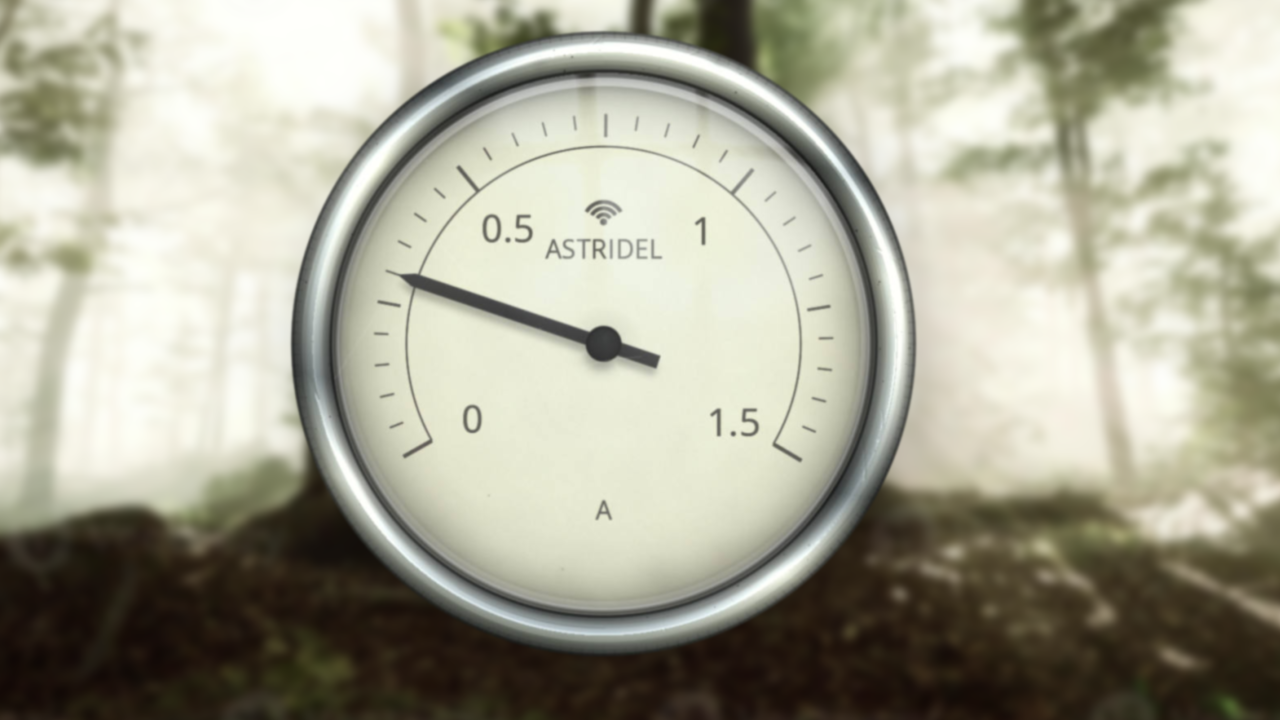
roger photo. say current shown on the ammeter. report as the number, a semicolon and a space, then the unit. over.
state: 0.3; A
